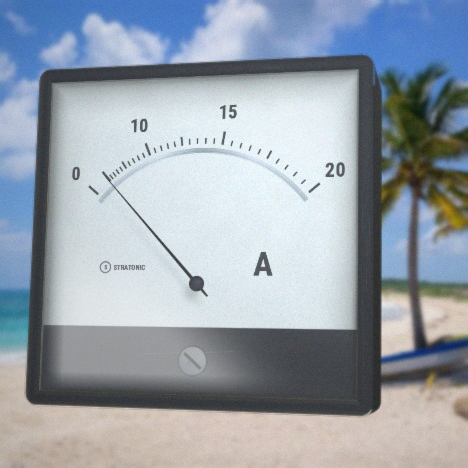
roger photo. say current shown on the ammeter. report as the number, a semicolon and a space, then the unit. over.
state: 5; A
